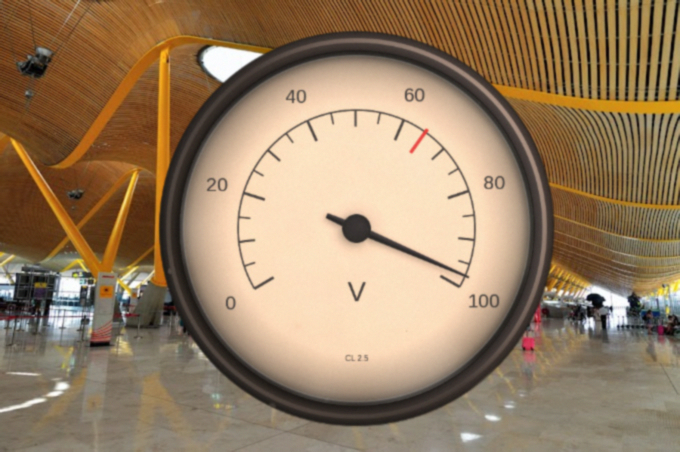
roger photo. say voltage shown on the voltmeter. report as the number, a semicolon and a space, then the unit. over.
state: 97.5; V
